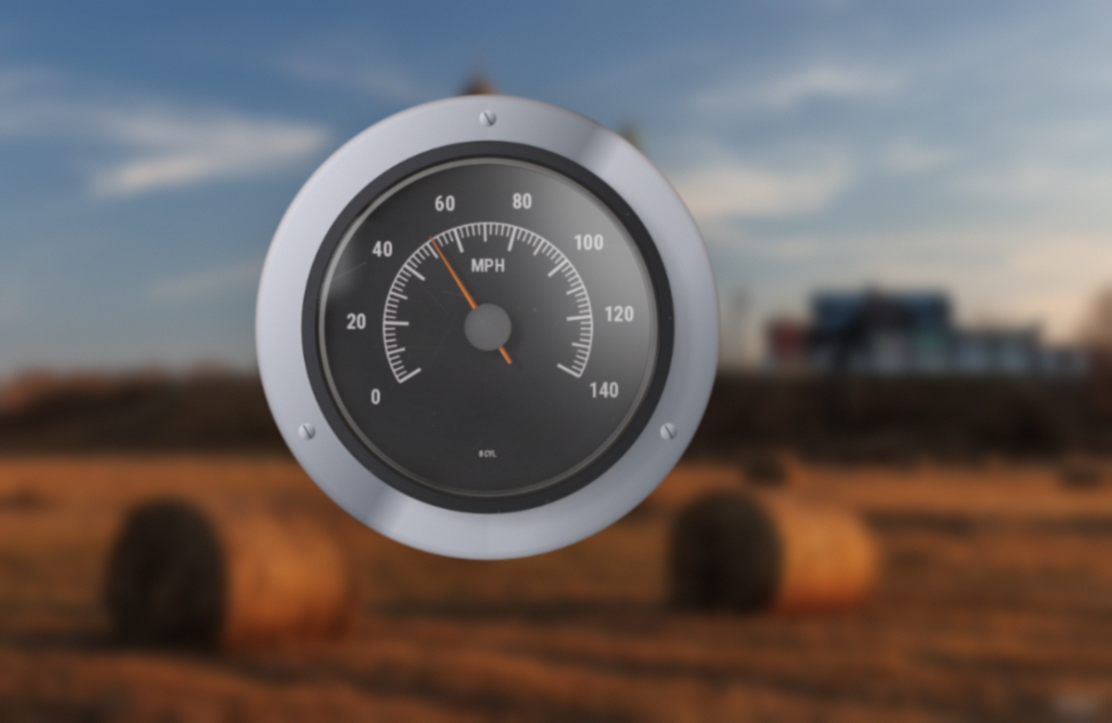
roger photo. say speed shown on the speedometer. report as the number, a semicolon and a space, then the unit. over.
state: 52; mph
